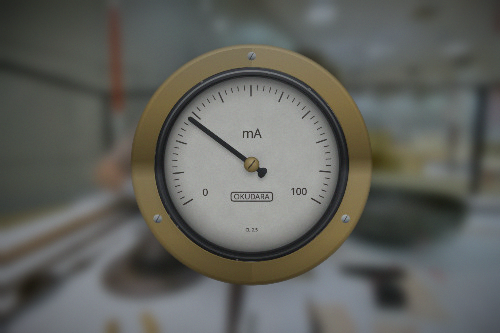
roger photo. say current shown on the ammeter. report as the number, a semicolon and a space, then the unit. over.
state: 28; mA
